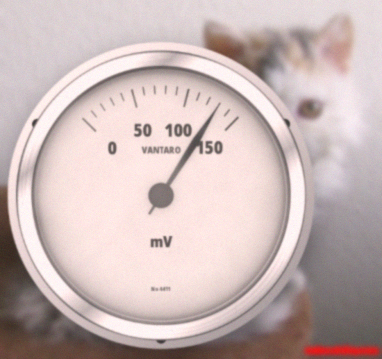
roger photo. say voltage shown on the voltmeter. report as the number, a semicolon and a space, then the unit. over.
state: 130; mV
